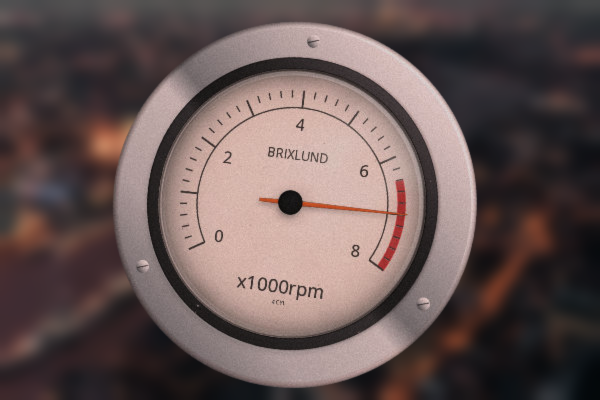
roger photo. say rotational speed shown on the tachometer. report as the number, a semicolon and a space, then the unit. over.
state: 7000; rpm
